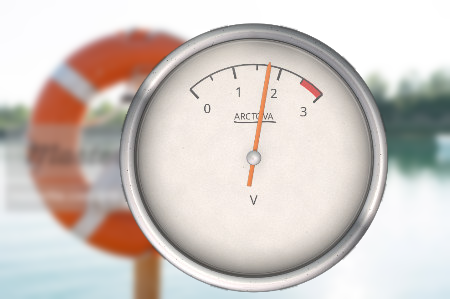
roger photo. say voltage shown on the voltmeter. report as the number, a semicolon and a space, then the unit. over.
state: 1.75; V
